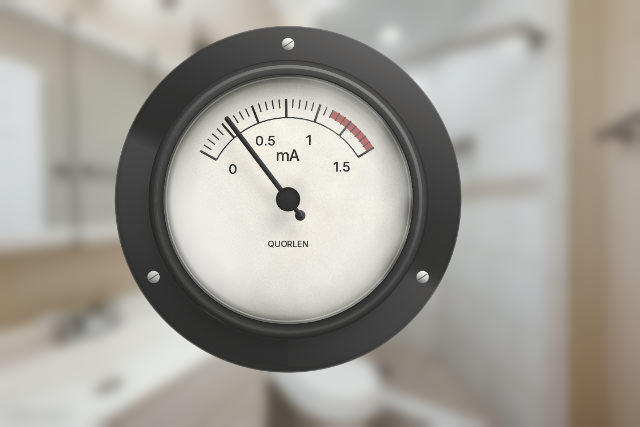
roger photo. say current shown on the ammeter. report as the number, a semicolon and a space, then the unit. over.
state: 0.3; mA
